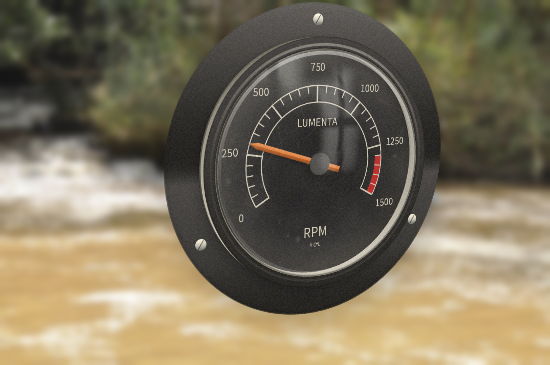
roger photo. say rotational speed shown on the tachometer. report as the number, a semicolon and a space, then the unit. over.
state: 300; rpm
